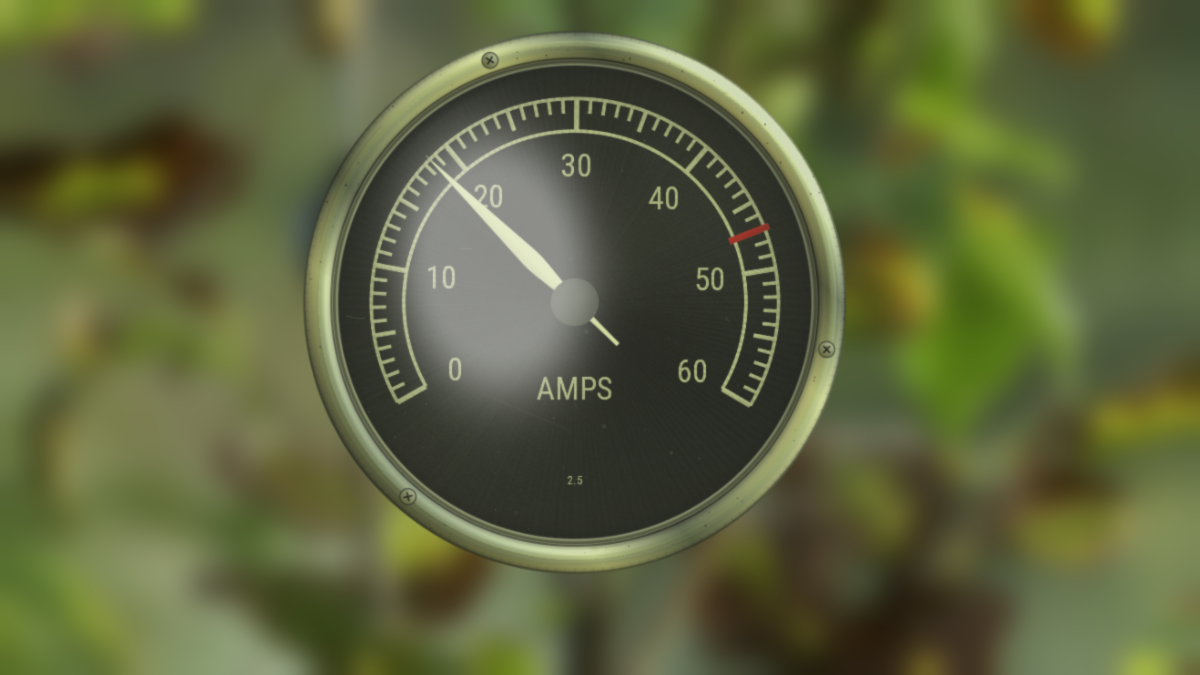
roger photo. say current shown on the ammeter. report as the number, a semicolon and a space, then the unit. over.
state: 18.5; A
